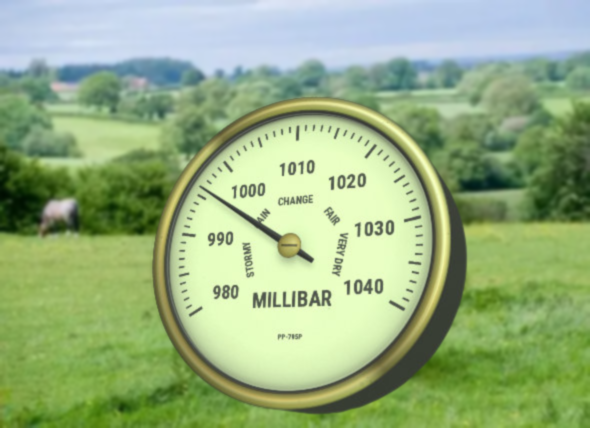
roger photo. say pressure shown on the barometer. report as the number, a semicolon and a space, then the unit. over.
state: 996; mbar
